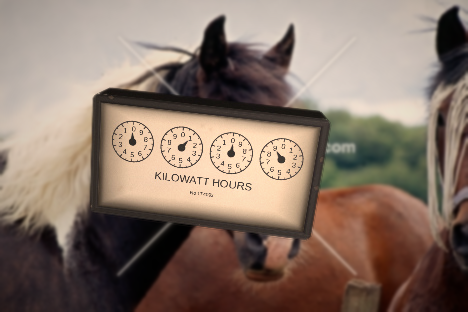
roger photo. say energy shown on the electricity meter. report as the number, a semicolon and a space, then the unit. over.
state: 99; kWh
